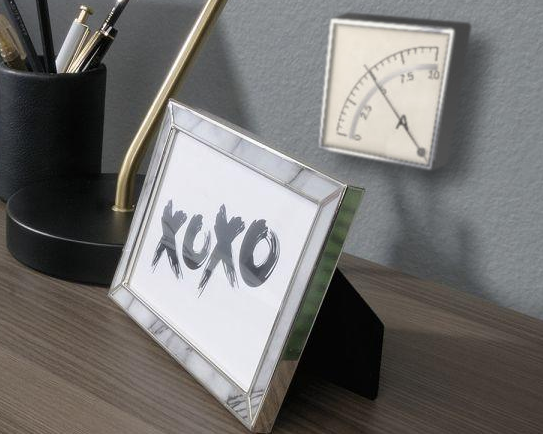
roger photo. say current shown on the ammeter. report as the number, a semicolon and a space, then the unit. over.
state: 5; A
